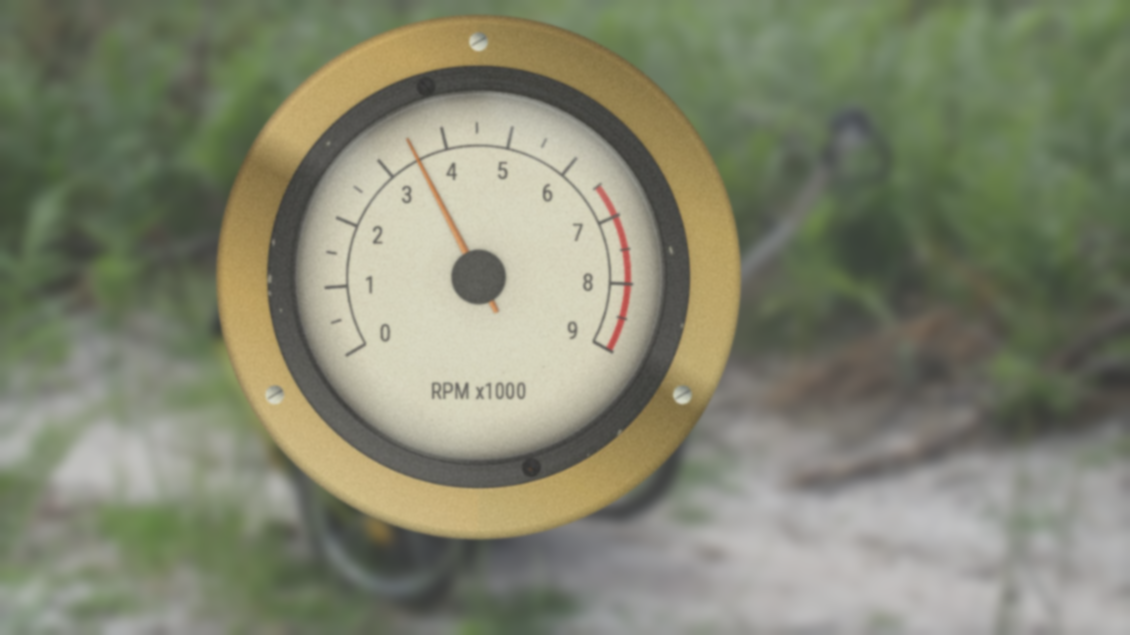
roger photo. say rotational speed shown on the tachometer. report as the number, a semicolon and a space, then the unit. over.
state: 3500; rpm
